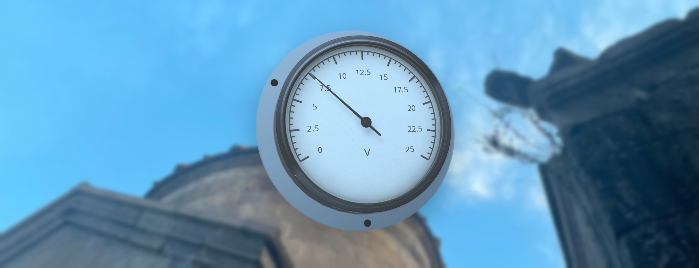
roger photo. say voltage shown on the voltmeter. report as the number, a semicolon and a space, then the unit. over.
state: 7.5; V
